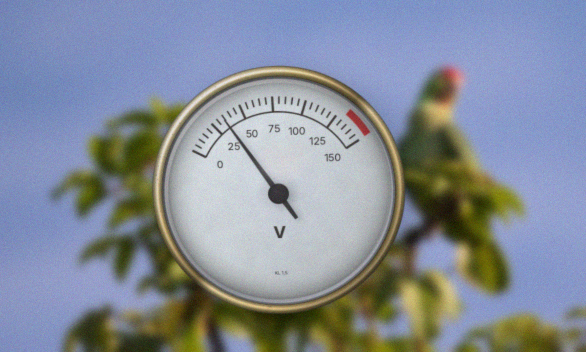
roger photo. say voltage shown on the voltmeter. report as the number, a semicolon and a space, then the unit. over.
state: 35; V
